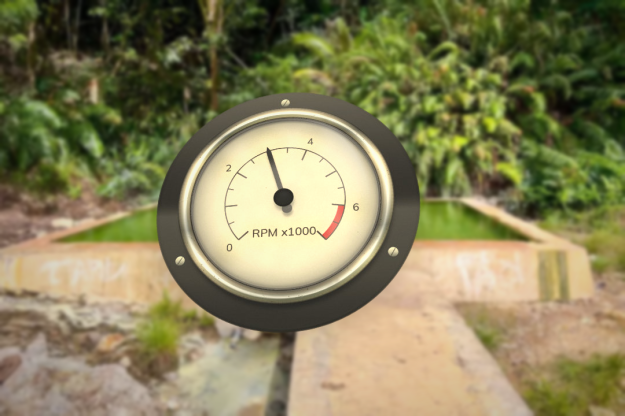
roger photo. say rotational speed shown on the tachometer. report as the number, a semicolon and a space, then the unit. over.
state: 3000; rpm
